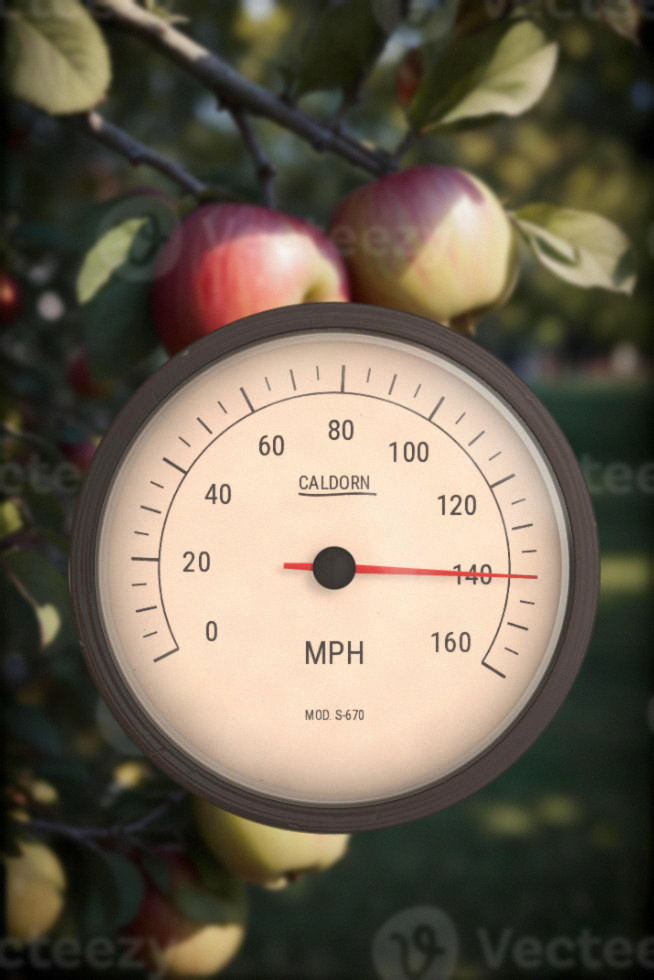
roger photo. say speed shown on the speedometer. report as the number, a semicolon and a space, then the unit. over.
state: 140; mph
